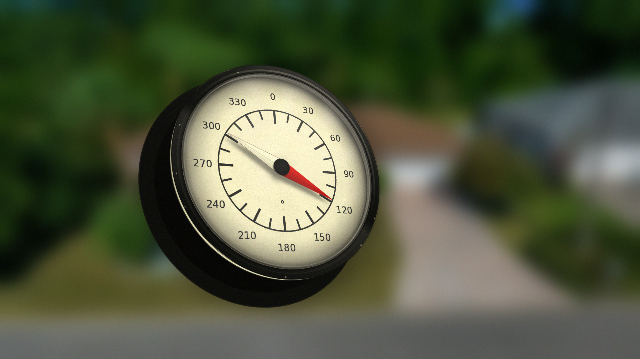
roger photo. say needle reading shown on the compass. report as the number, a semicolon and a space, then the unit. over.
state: 120; °
